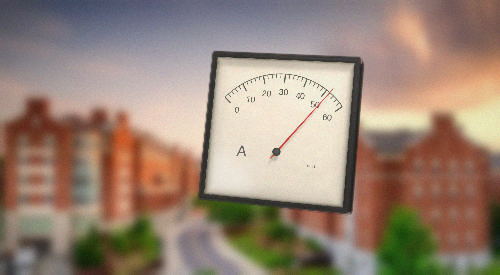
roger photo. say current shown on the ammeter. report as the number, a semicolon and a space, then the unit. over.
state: 52; A
